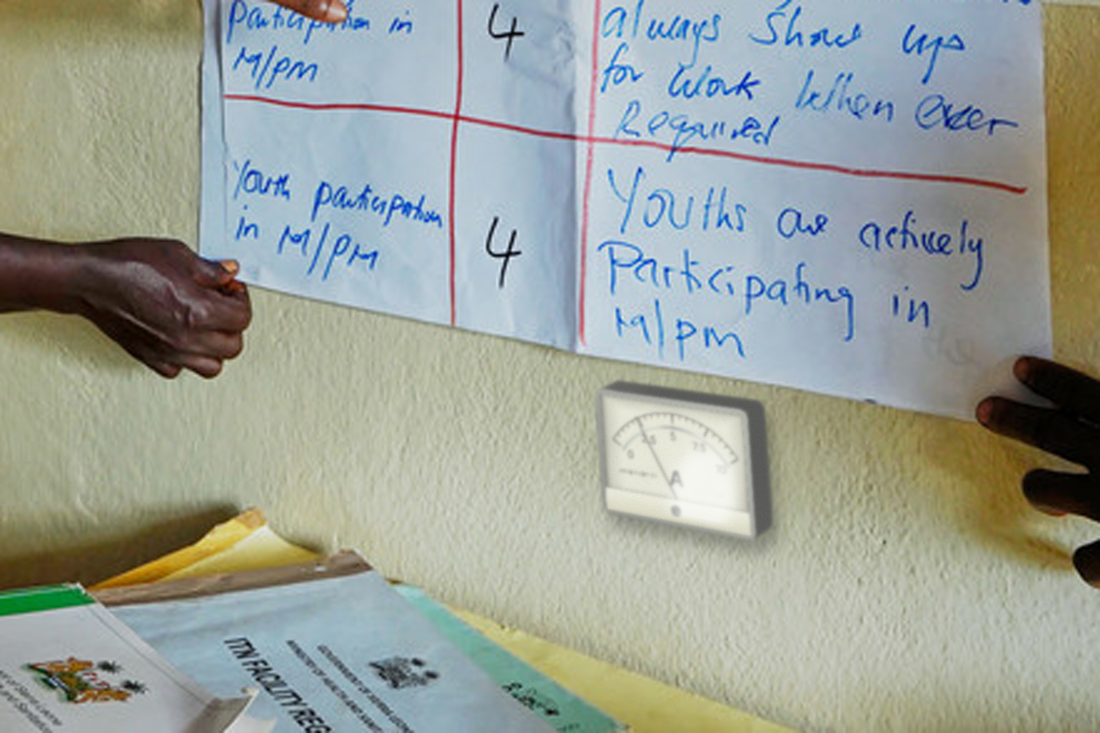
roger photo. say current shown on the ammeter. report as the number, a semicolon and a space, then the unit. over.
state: 2.5; A
